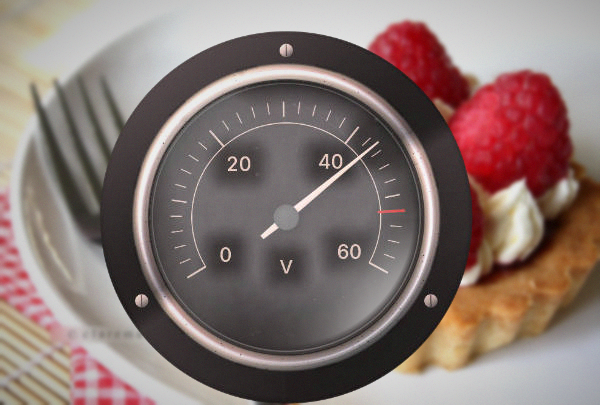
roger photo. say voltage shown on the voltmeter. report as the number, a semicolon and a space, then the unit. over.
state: 43; V
